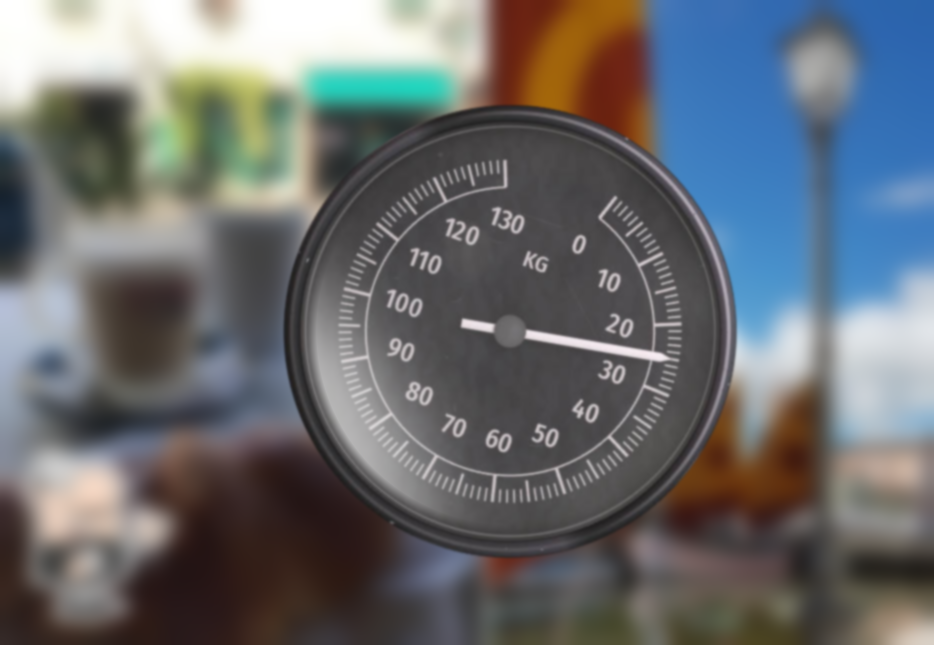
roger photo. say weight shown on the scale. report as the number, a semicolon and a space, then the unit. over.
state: 25; kg
